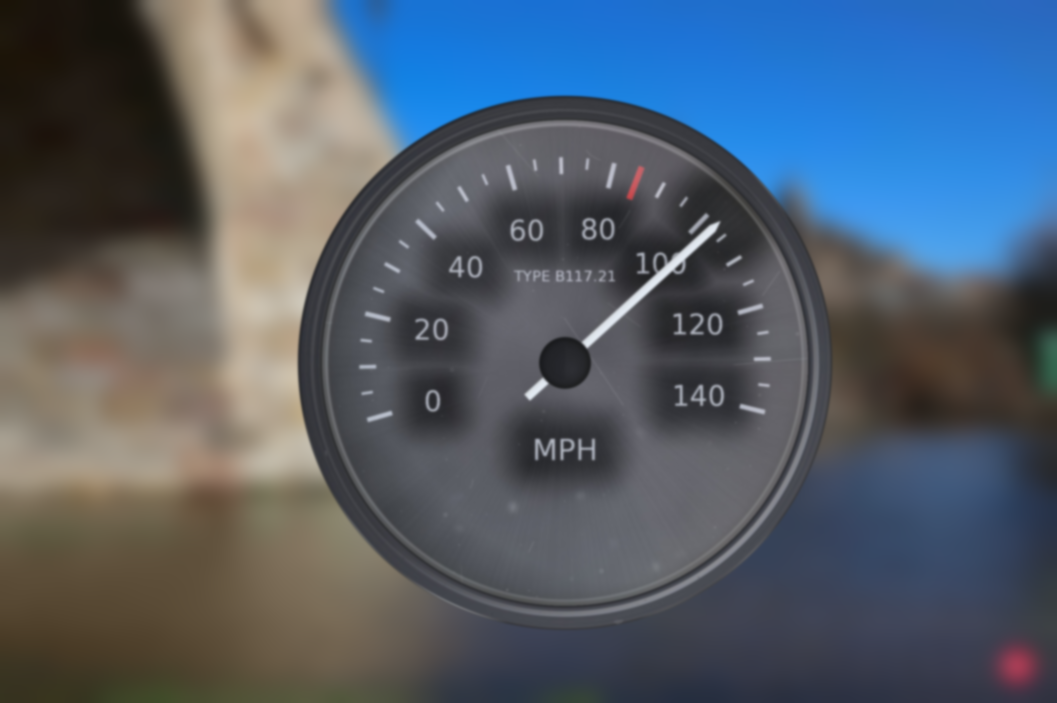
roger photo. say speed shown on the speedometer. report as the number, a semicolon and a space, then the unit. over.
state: 102.5; mph
